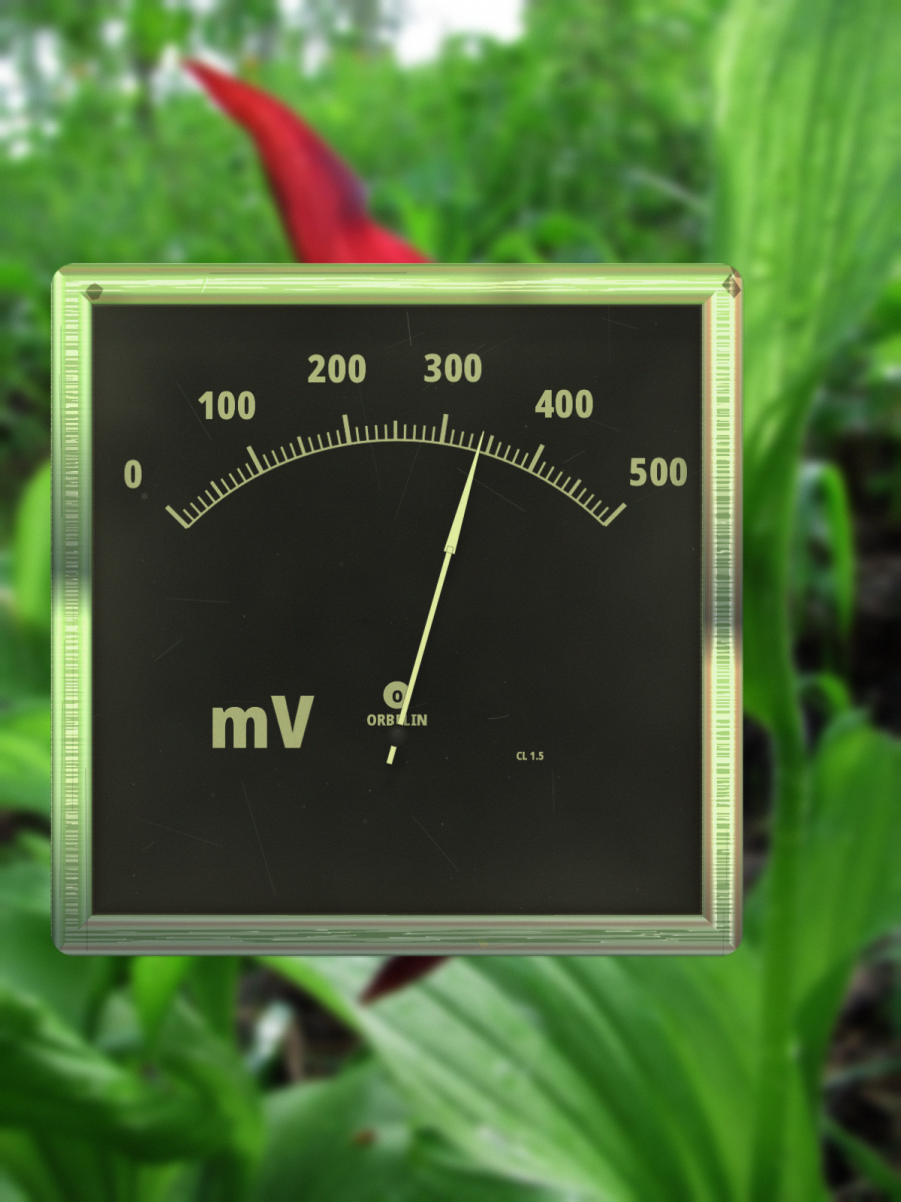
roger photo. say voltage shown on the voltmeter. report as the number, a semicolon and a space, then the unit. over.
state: 340; mV
